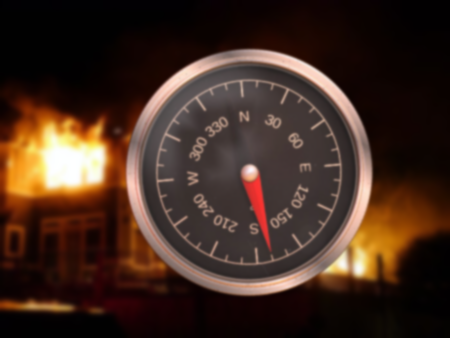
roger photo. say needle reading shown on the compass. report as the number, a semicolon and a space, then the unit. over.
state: 170; °
